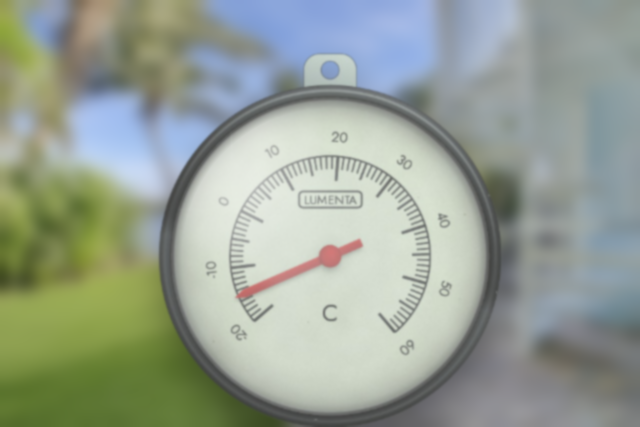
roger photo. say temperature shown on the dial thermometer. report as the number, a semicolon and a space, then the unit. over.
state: -15; °C
